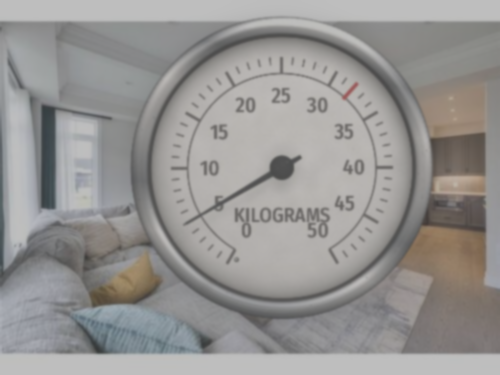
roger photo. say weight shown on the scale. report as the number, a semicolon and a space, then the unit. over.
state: 5; kg
